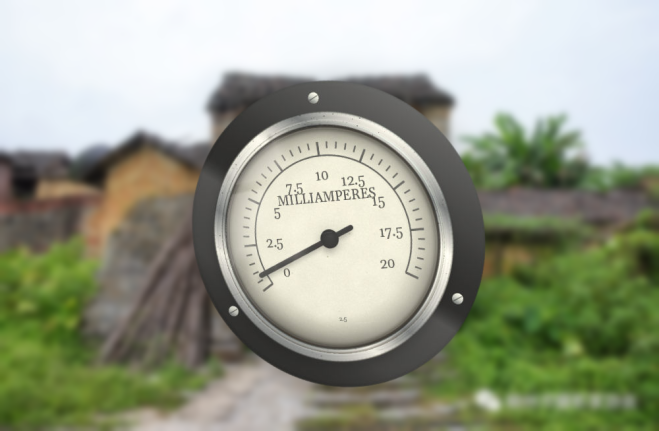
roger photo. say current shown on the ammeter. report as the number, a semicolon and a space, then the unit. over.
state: 0.75; mA
